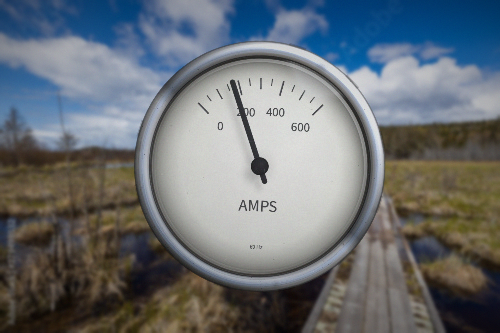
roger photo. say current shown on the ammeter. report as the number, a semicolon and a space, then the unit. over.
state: 175; A
